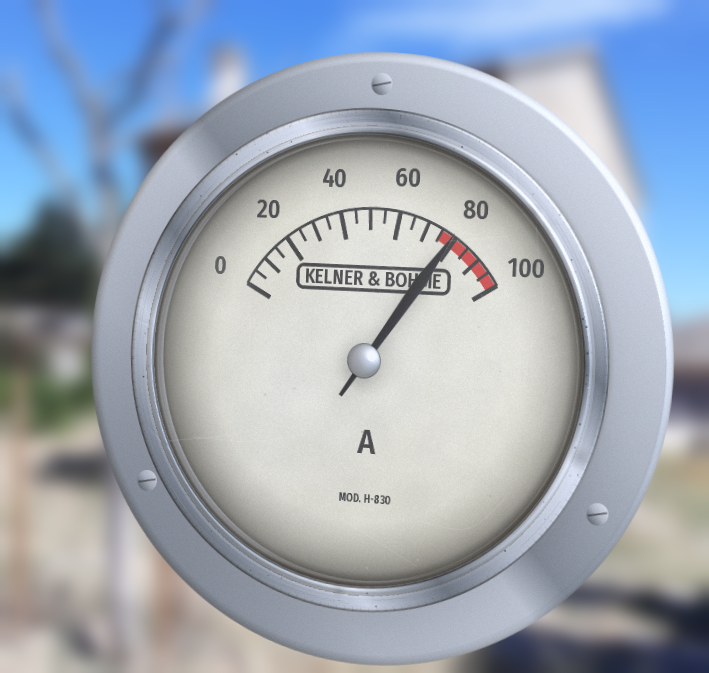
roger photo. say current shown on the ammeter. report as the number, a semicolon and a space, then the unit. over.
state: 80; A
